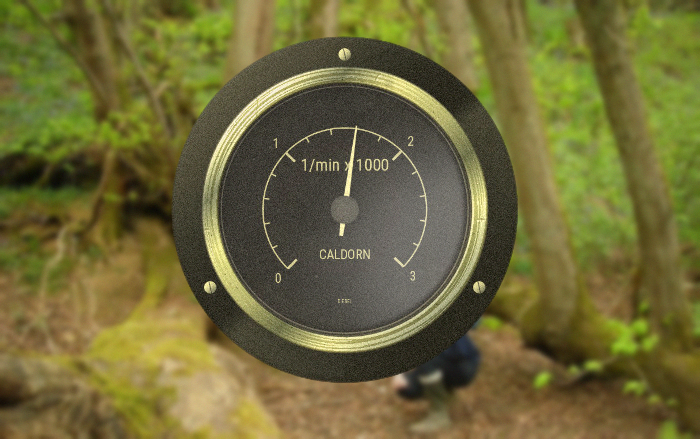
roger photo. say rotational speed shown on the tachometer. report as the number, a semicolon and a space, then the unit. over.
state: 1600; rpm
